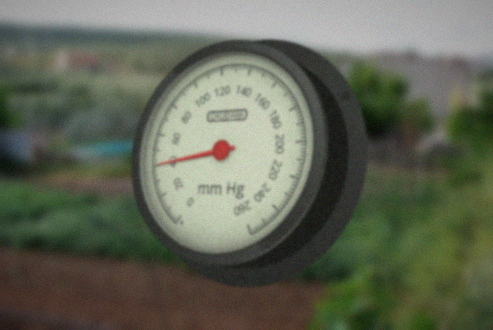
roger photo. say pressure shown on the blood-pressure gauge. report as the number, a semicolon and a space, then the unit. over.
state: 40; mmHg
